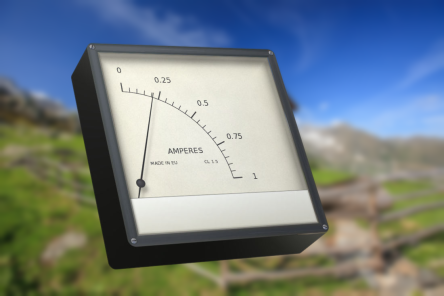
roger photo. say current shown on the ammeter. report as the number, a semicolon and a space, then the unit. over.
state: 0.2; A
